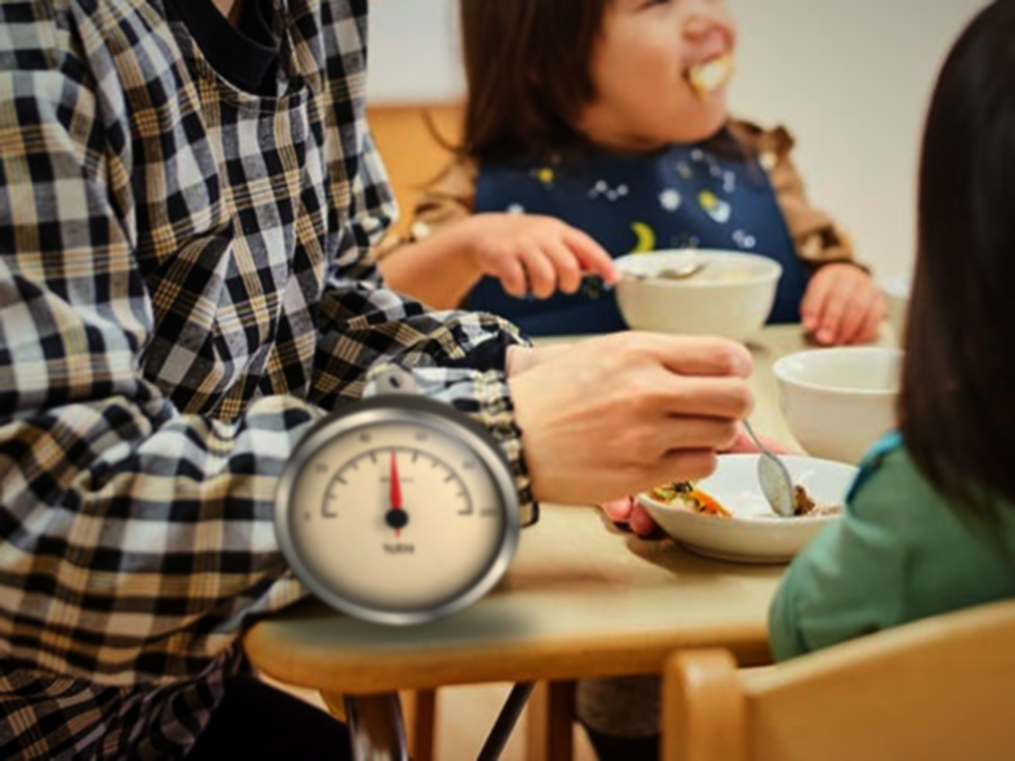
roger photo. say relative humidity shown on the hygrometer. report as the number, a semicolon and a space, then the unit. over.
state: 50; %
